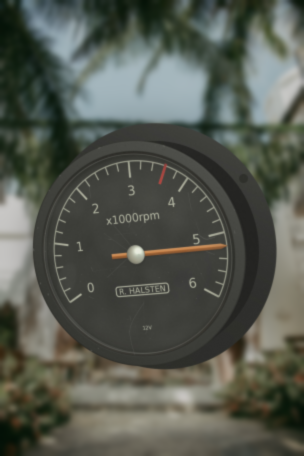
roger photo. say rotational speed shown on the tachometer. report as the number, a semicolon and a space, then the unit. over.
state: 5200; rpm
